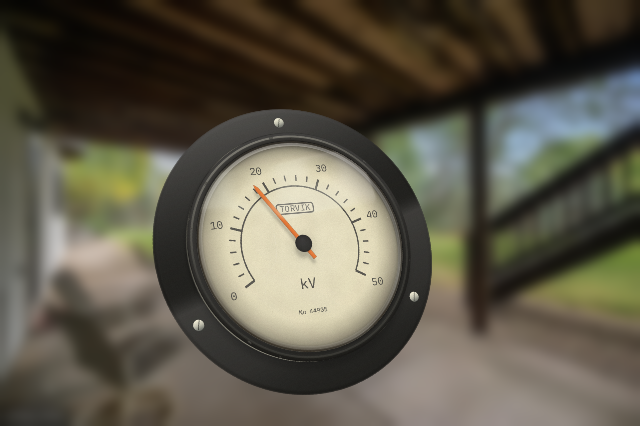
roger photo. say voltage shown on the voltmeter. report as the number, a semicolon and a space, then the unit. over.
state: 18; kV
